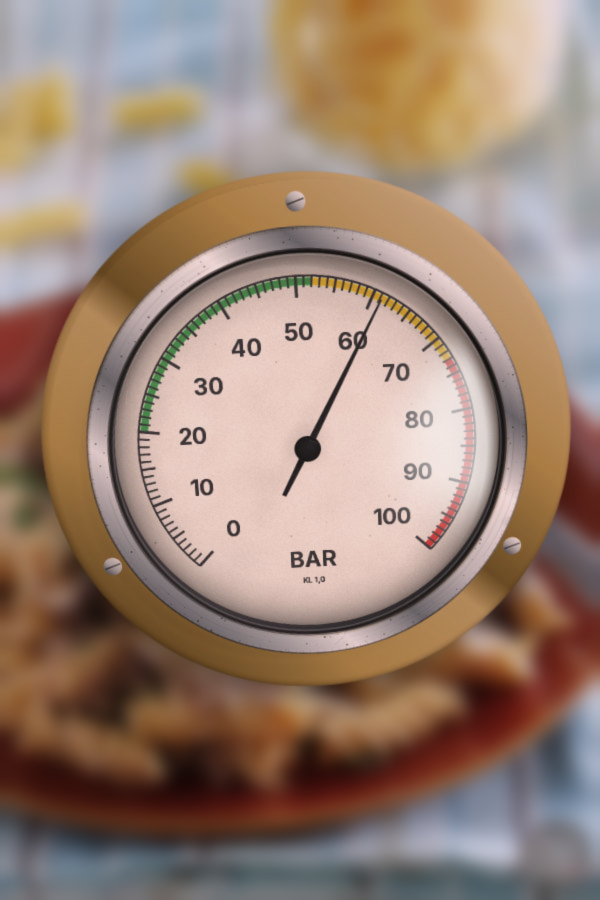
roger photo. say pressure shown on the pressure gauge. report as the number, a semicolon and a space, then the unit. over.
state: 61; bar
